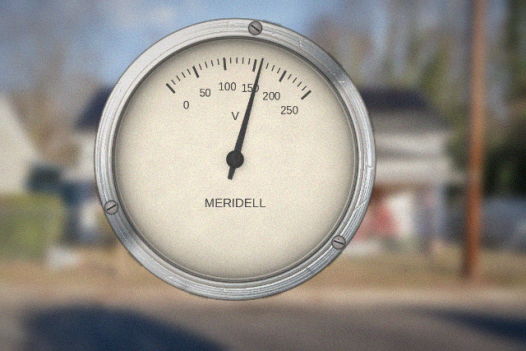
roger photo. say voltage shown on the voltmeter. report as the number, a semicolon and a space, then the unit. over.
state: 160; V
